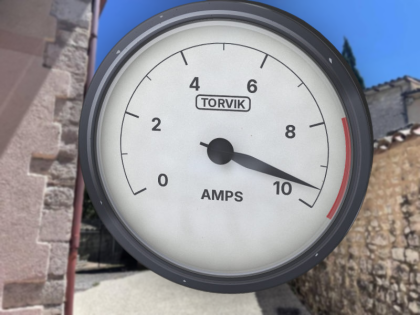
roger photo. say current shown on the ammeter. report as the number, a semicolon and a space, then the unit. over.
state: 9.5; A
